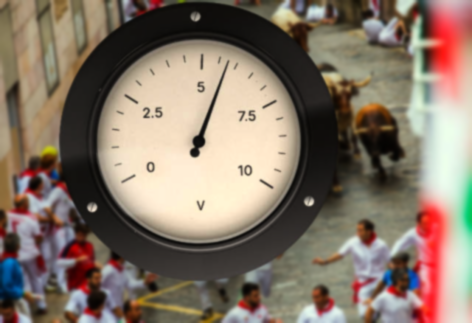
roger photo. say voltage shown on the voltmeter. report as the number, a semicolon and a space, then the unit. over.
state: 5.75; V
